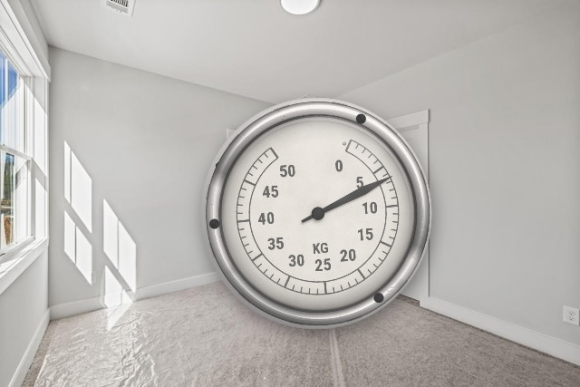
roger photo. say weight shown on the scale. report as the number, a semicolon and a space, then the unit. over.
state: 6.5; kg
